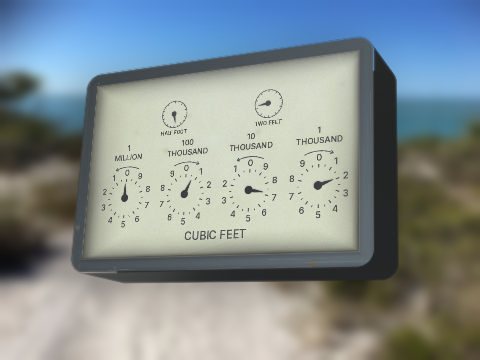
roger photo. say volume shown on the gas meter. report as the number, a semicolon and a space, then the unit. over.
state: 7200; ft³
